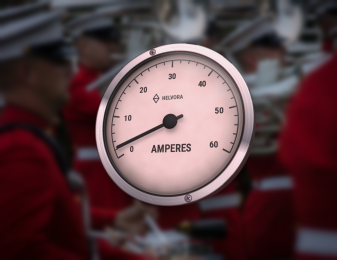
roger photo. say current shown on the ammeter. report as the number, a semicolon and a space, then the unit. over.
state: 2; A
